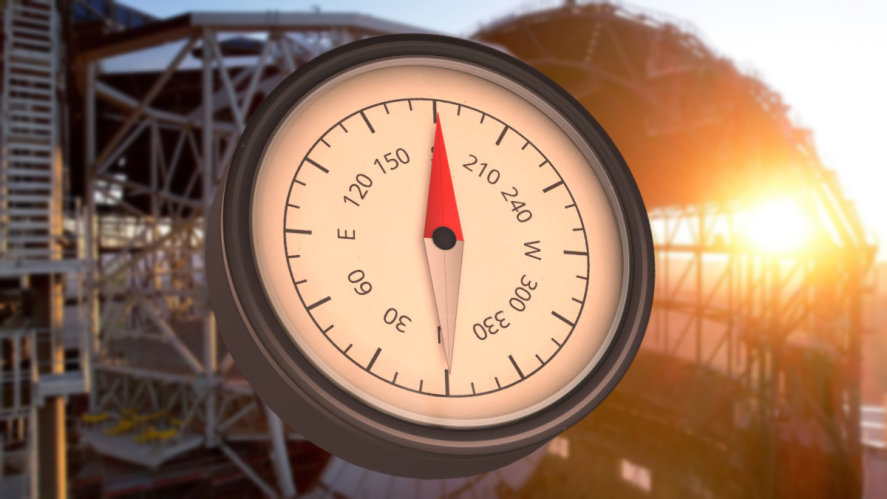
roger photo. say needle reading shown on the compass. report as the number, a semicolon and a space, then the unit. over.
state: 180; °
